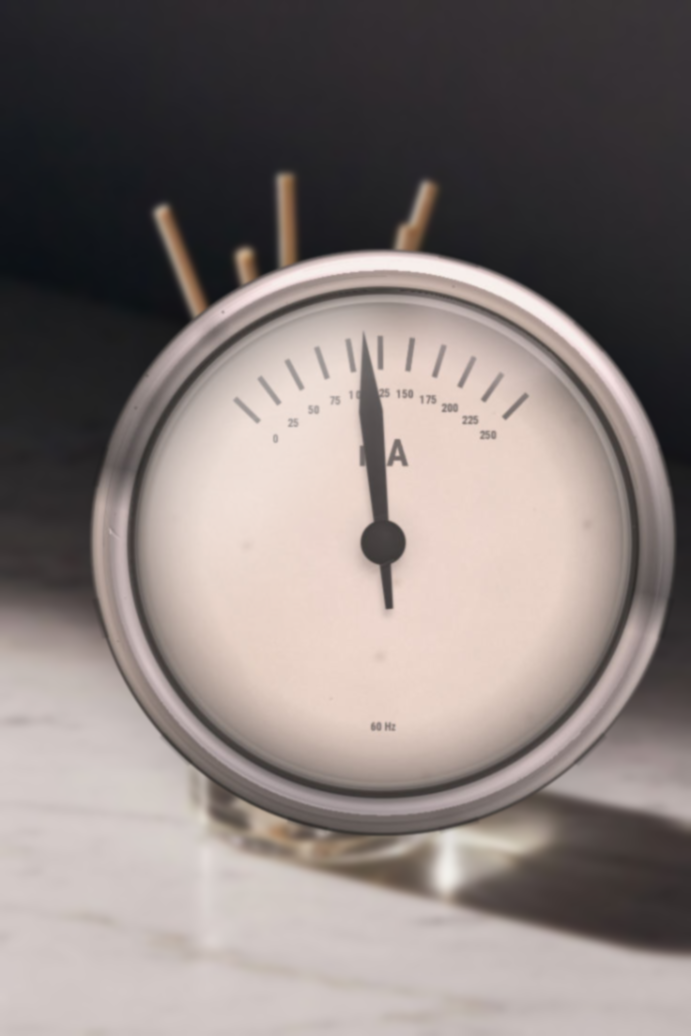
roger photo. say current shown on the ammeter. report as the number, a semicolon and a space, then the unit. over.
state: 112.5; mA
